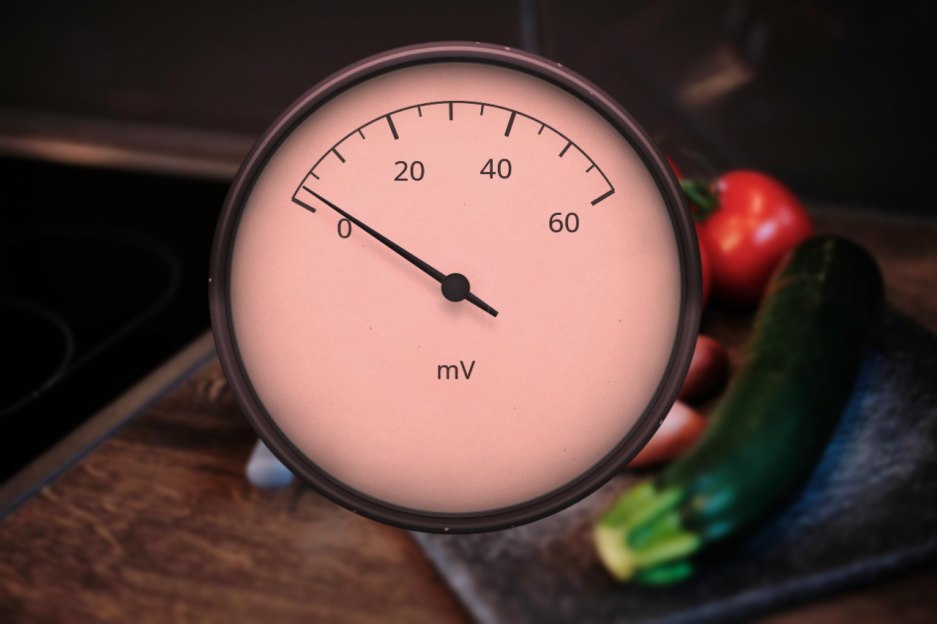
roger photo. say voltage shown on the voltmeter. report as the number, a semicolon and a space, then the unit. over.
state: 2.5; mV
